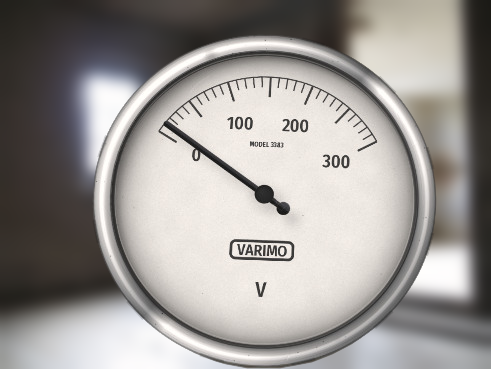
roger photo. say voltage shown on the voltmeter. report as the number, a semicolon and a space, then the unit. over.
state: 10; V
